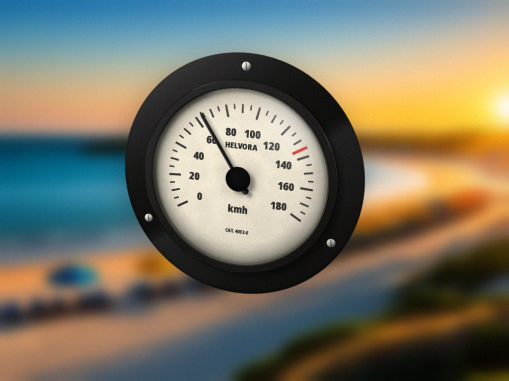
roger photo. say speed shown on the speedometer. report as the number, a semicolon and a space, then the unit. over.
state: 65; km/h
